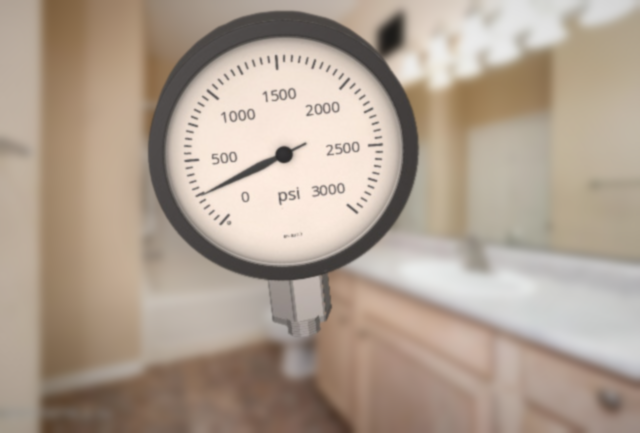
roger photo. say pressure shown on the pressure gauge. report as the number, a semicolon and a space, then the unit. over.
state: 250; psi
